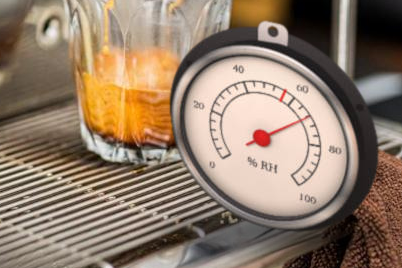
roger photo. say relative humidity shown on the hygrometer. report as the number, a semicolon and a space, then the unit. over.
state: 68; %
